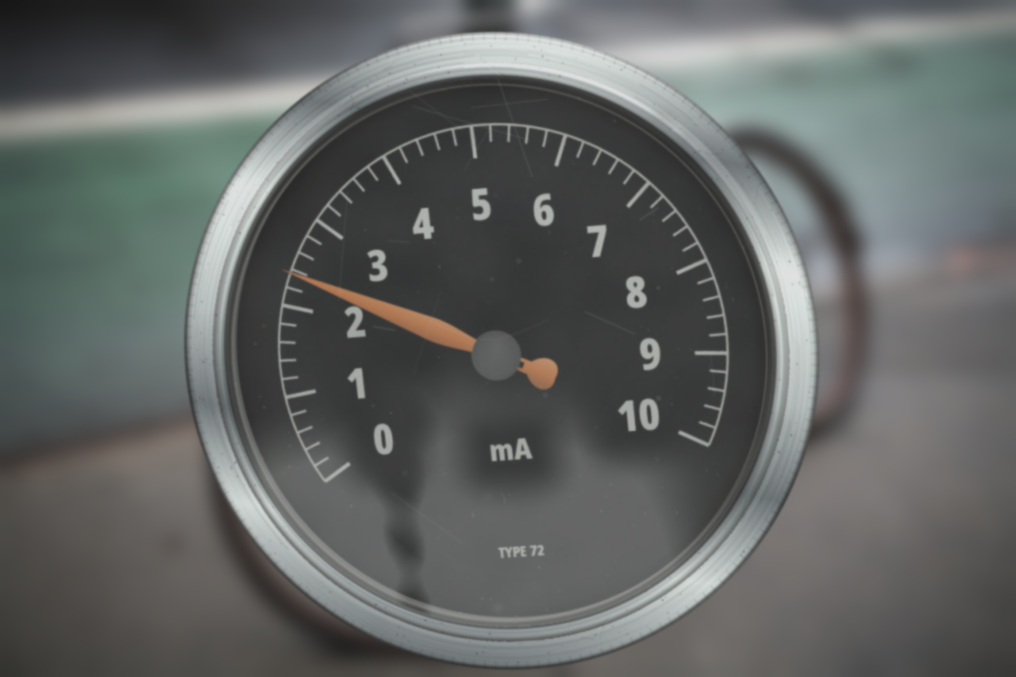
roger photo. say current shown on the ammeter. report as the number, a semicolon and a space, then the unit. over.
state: 2.4; mA
